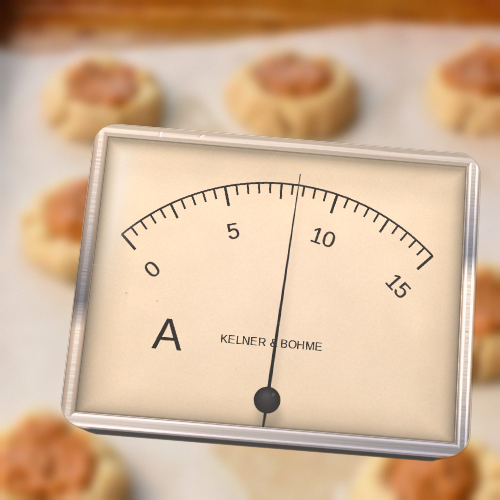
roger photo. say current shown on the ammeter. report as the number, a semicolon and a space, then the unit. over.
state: 8.25; A
